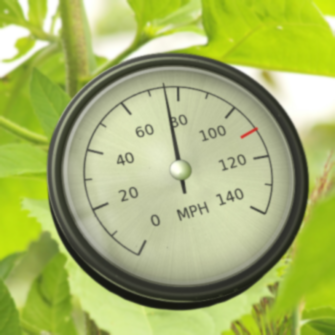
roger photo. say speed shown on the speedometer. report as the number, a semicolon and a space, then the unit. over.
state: 75; mph
